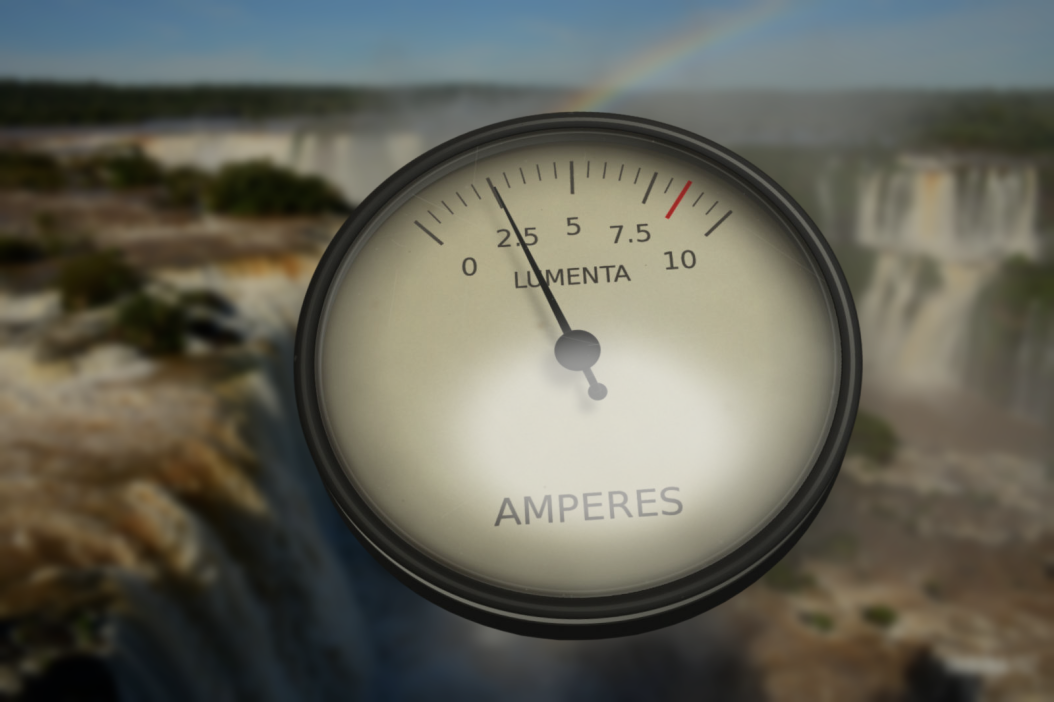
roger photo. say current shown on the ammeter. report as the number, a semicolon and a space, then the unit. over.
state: 2.5; A
